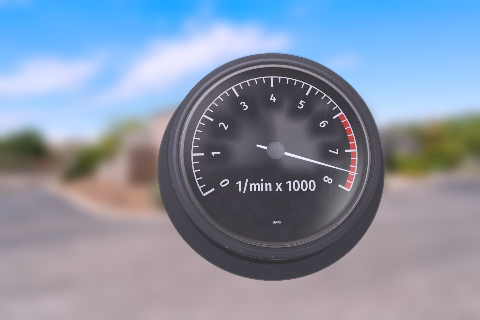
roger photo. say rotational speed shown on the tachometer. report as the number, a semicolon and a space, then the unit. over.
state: 7600; rpm
